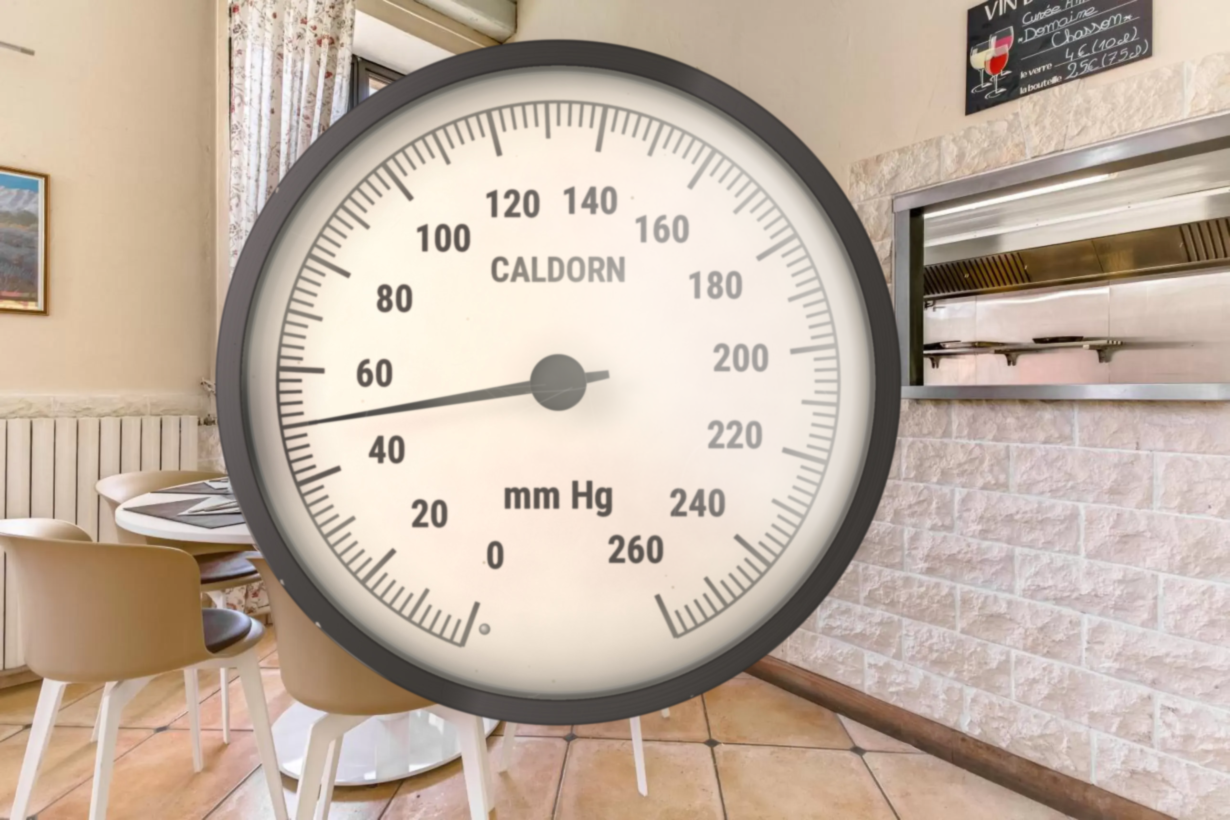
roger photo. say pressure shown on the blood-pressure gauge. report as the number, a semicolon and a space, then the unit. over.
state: 50; mmHg
